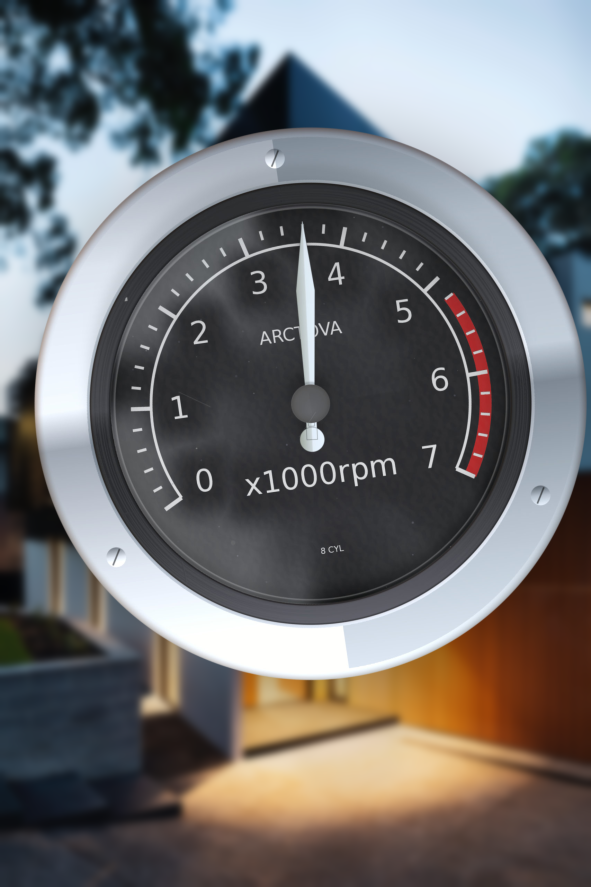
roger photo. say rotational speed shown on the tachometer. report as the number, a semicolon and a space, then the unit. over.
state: 3600; rpm
